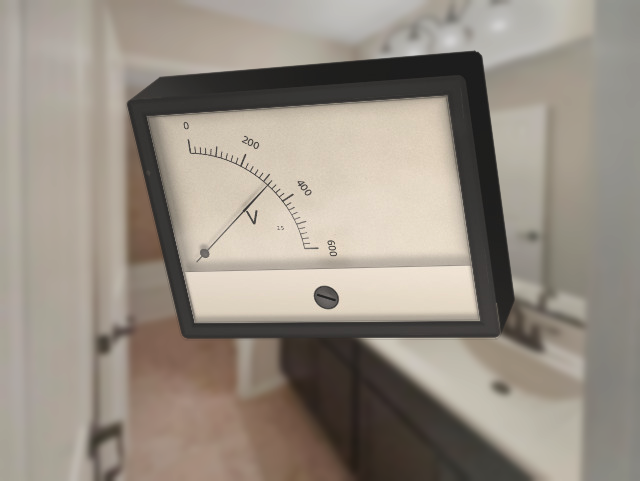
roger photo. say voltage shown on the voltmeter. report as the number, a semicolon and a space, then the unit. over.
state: 320; V
